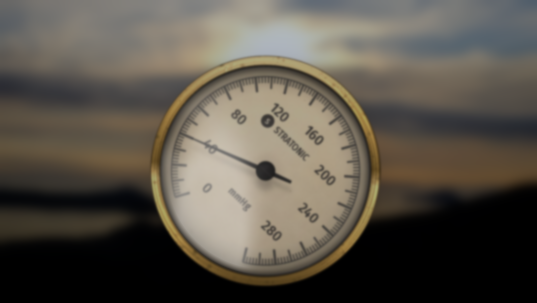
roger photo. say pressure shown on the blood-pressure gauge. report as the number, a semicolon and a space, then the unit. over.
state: 40; mmHg
